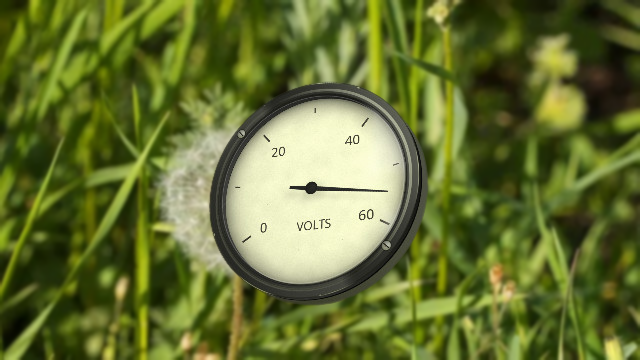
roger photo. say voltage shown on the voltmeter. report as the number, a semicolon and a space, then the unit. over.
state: 55; V
